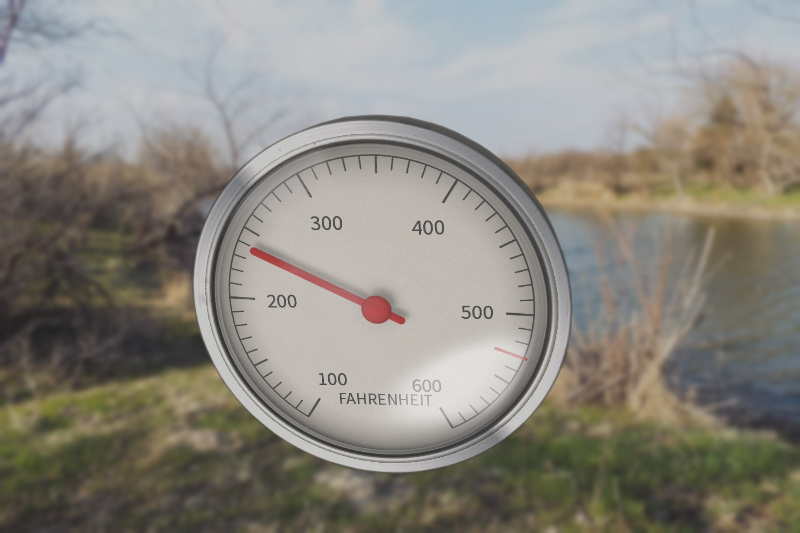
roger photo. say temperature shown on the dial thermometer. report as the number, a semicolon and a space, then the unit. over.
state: 240; °F
